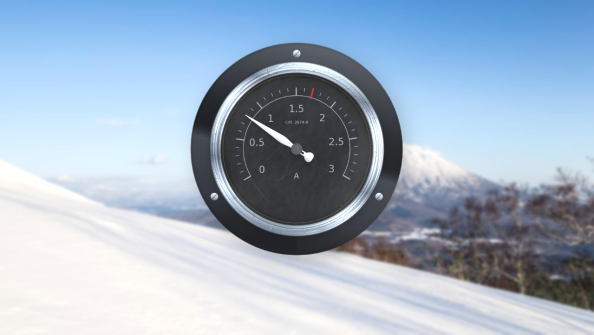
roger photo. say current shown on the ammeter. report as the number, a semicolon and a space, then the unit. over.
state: 0.8; A
